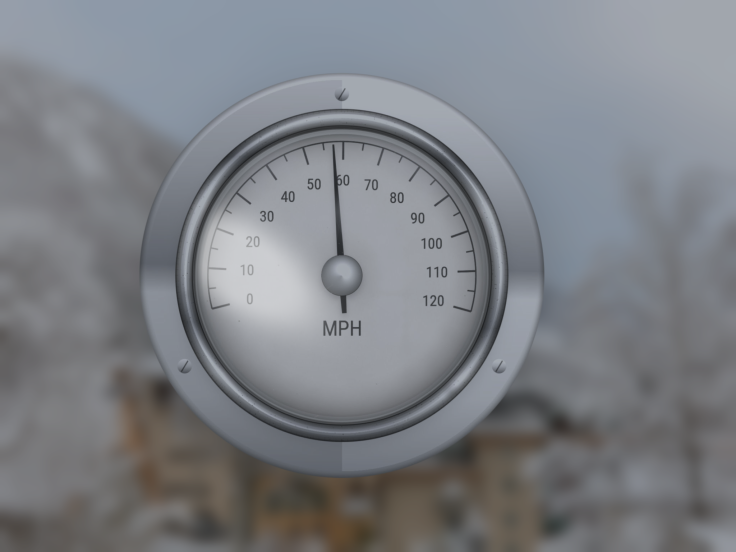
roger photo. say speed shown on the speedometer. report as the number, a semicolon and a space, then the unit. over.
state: 57.5; mph
